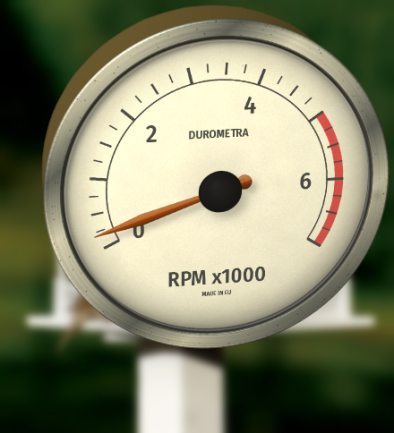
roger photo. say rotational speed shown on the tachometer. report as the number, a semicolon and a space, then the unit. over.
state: 250; rpm
